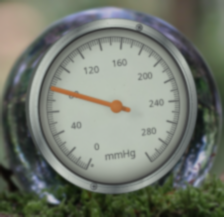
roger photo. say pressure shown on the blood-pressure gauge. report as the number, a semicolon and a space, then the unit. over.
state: 80; mmHg
